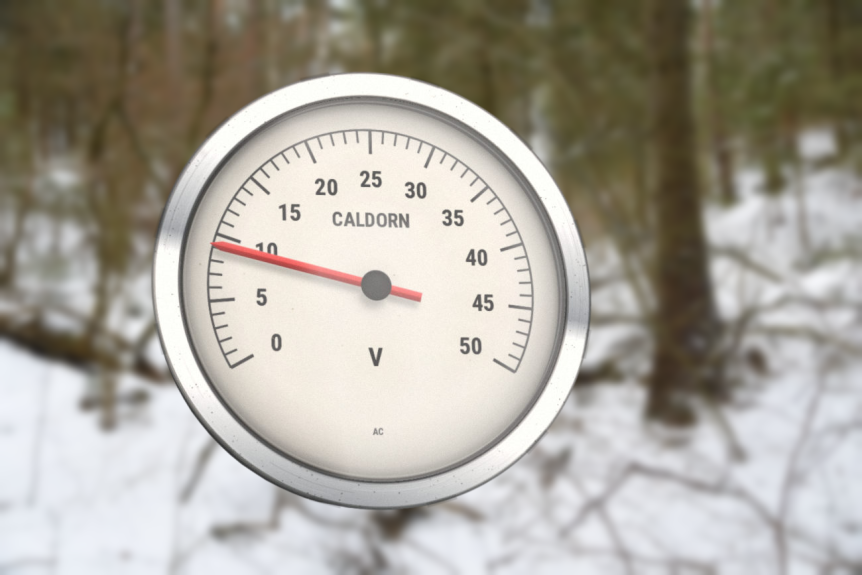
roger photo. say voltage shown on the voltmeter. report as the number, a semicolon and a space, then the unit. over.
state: 9; V
